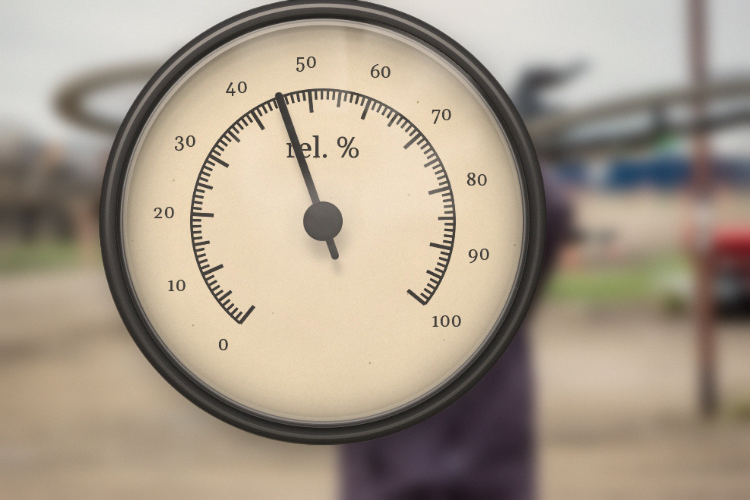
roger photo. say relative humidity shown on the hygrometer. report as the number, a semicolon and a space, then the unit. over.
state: 45; %
